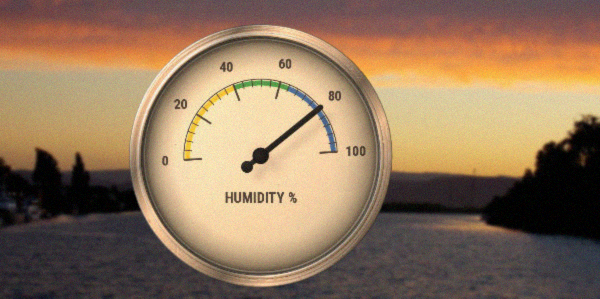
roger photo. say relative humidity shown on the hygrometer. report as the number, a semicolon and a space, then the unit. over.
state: 80; %
